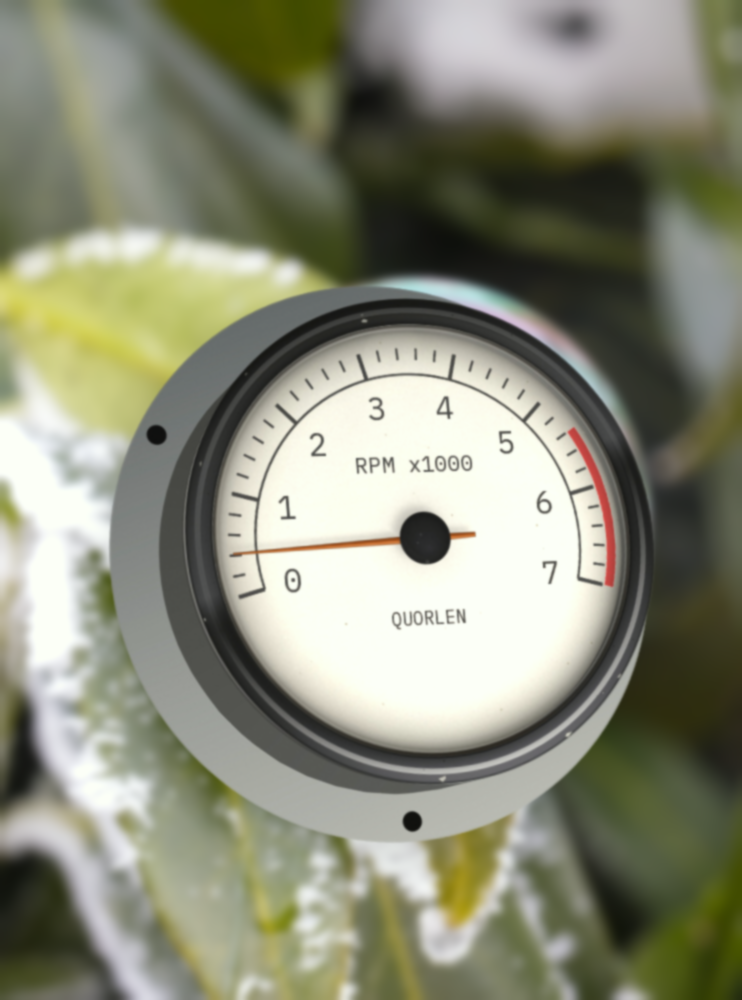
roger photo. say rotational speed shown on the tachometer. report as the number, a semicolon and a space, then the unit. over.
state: 400; rpm
